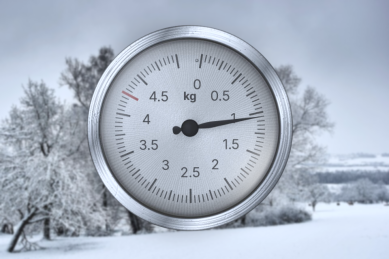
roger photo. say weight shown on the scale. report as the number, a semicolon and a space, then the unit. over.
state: 1.05; kg
